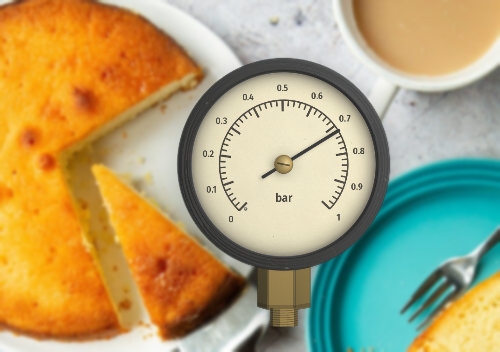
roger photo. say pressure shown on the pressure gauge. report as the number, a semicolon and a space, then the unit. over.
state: 0.72; bar
